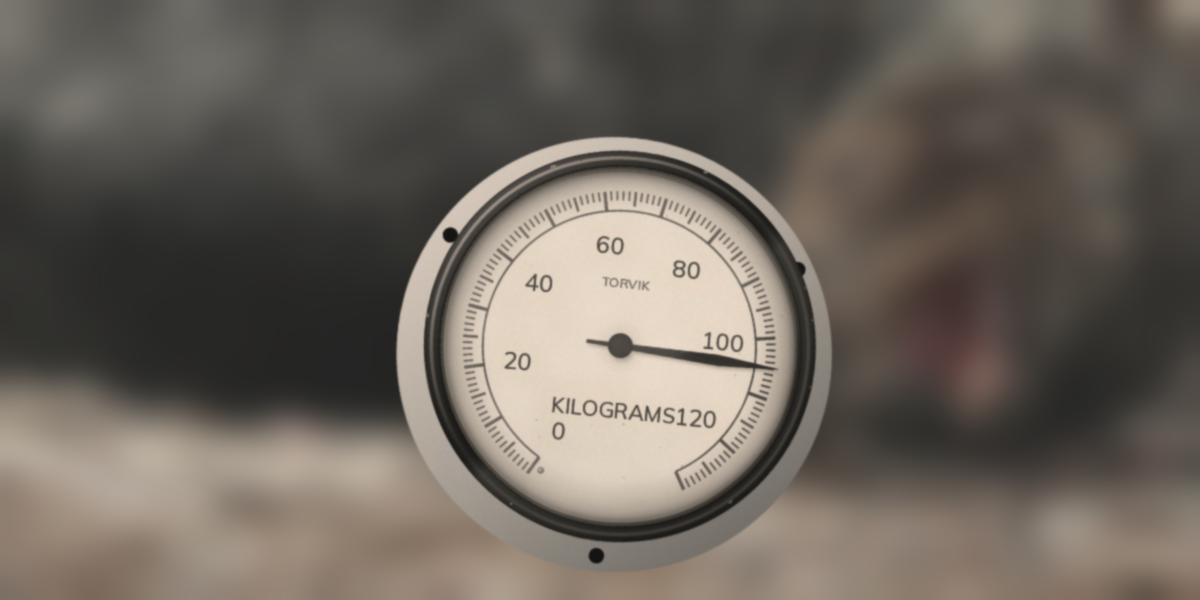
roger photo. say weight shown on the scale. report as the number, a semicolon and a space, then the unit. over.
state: 105; kg
